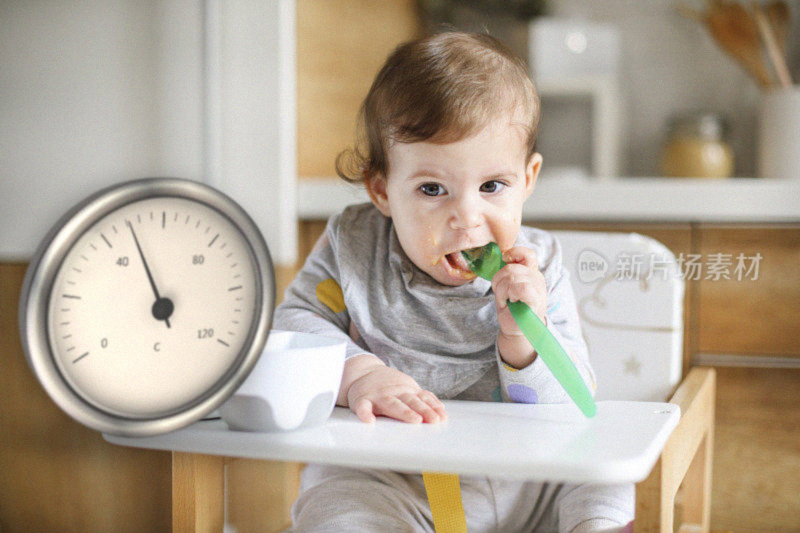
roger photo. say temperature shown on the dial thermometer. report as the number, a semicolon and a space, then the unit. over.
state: 48; °C
